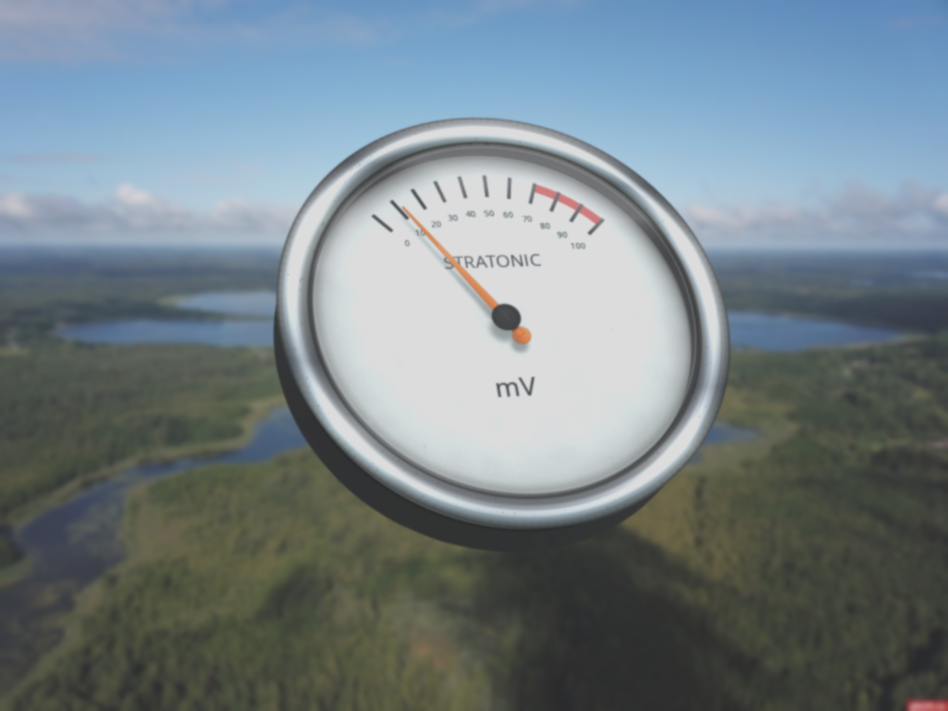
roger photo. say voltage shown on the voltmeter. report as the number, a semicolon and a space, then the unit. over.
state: 10; mV
